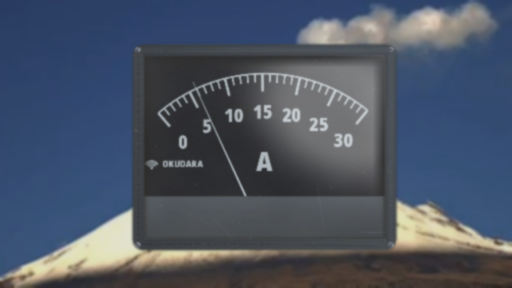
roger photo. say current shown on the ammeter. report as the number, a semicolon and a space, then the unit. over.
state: 6; A
